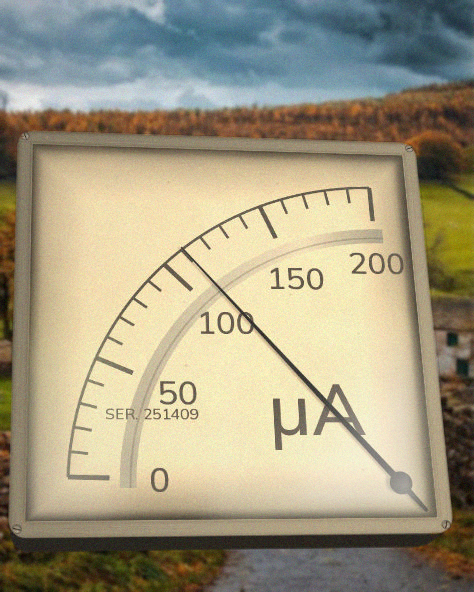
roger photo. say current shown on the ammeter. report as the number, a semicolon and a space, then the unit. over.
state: 110; µA
